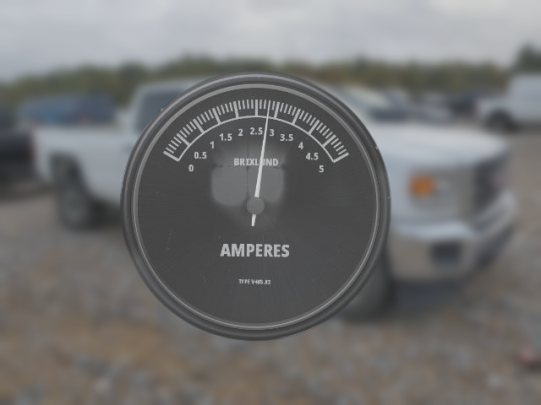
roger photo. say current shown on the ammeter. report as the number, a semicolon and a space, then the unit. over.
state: 2.8; A
